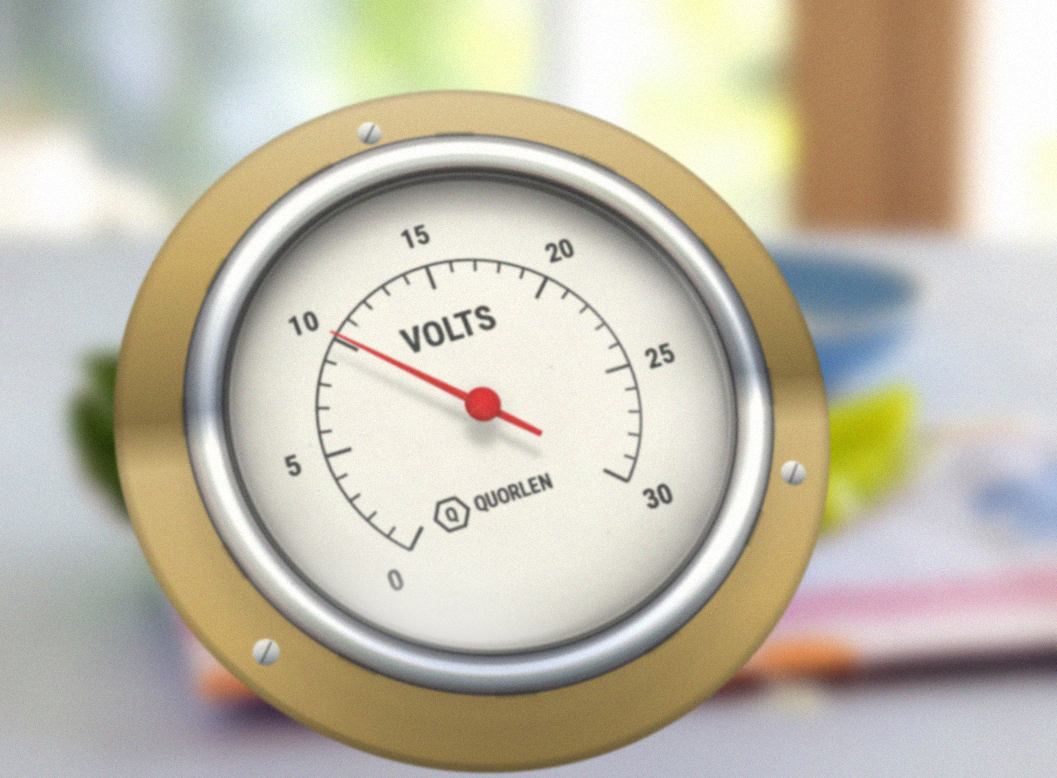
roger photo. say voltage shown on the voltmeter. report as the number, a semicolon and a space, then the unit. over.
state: 10; V
